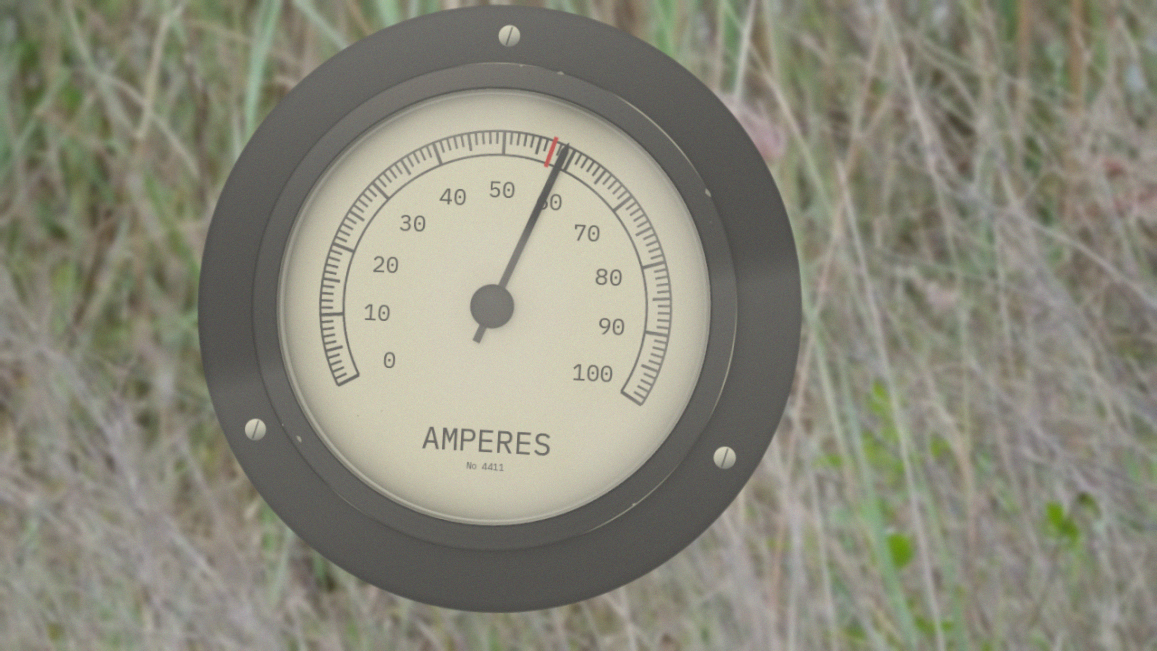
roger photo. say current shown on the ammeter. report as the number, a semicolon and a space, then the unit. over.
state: 59; A
